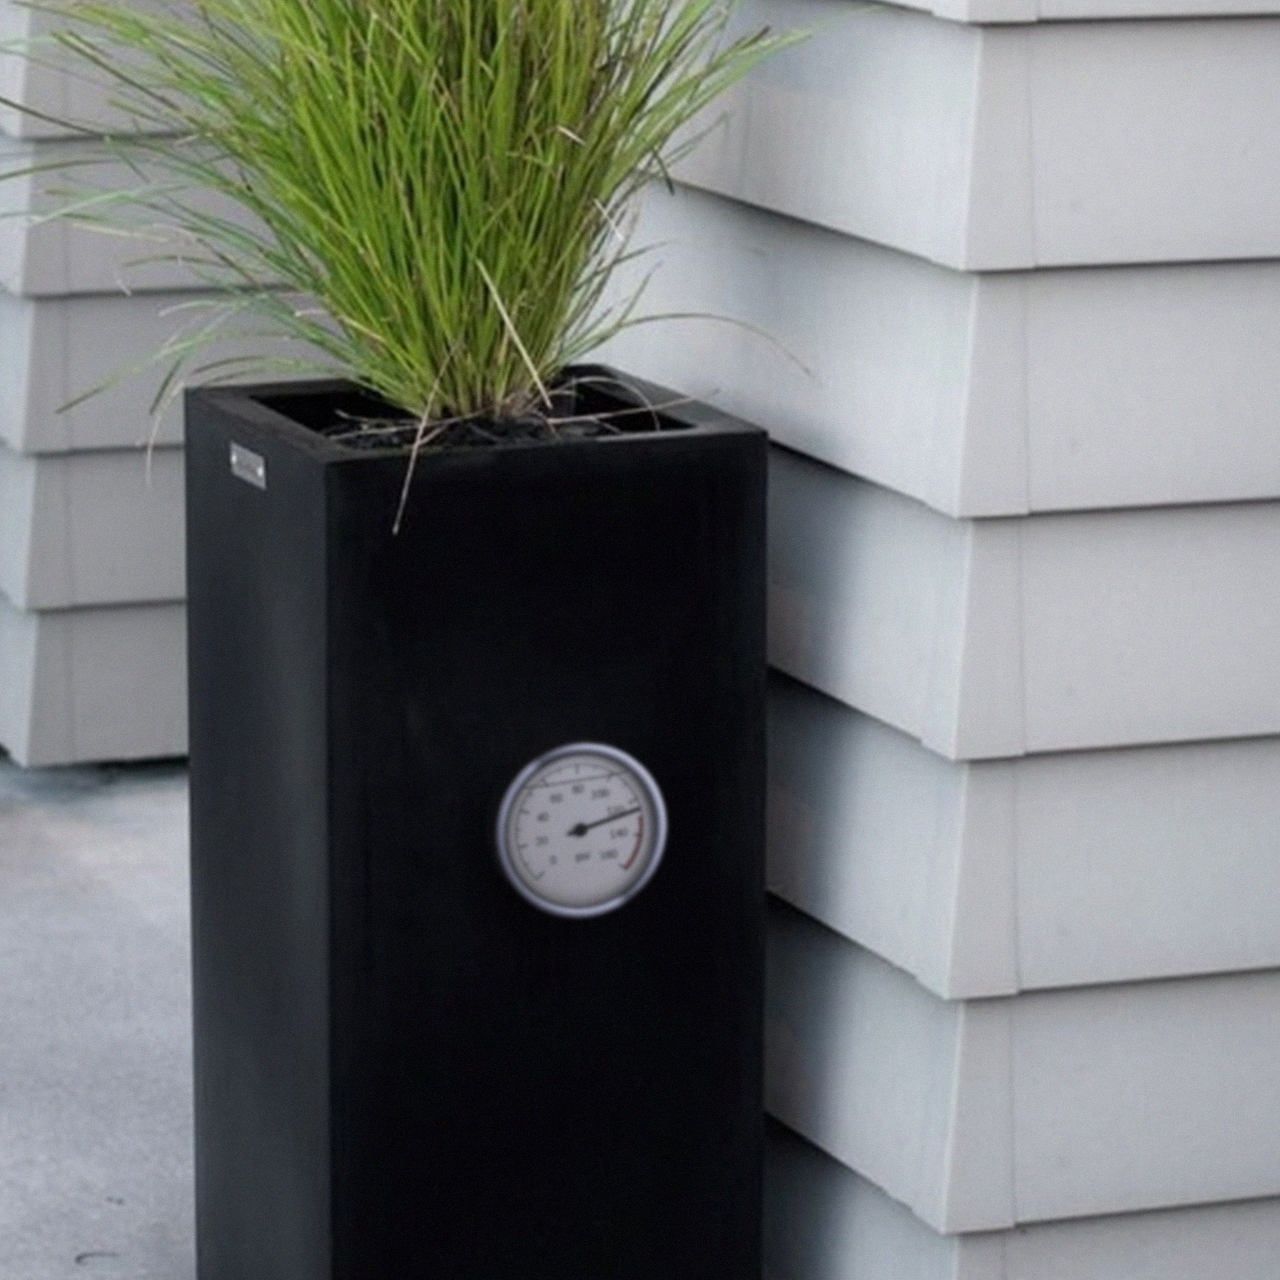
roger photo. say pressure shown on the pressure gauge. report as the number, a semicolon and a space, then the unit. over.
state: 125; psi
